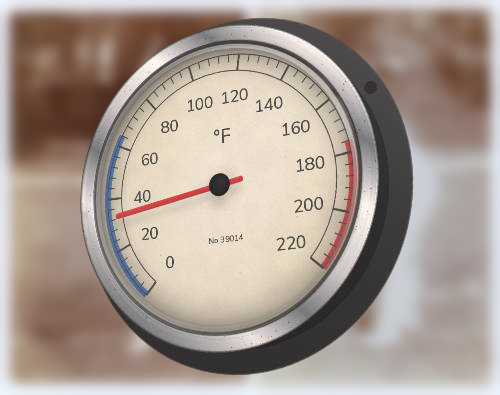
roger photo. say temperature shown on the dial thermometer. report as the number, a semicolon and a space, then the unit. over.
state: 32; °F
